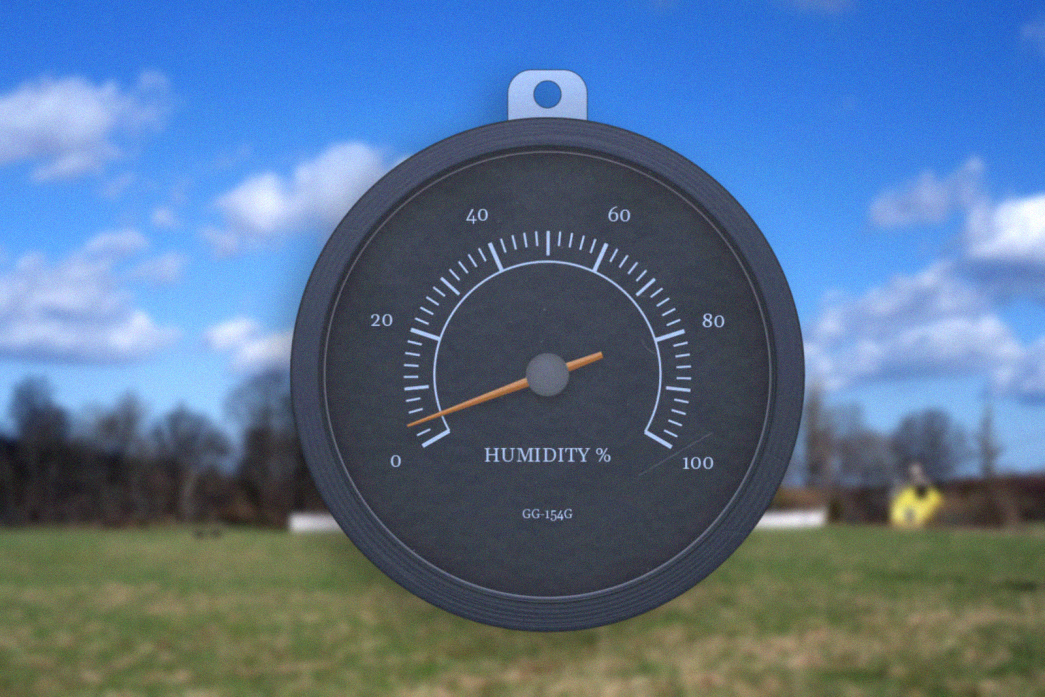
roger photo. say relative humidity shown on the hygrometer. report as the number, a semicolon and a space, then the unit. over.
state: 4; %
